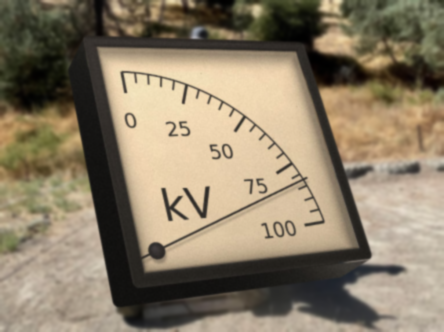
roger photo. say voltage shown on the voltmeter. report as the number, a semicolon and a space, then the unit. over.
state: 82.5; kV
